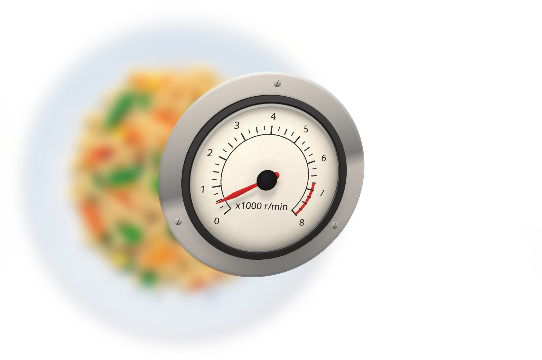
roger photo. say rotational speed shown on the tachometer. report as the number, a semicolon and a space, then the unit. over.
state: 500; rpm
